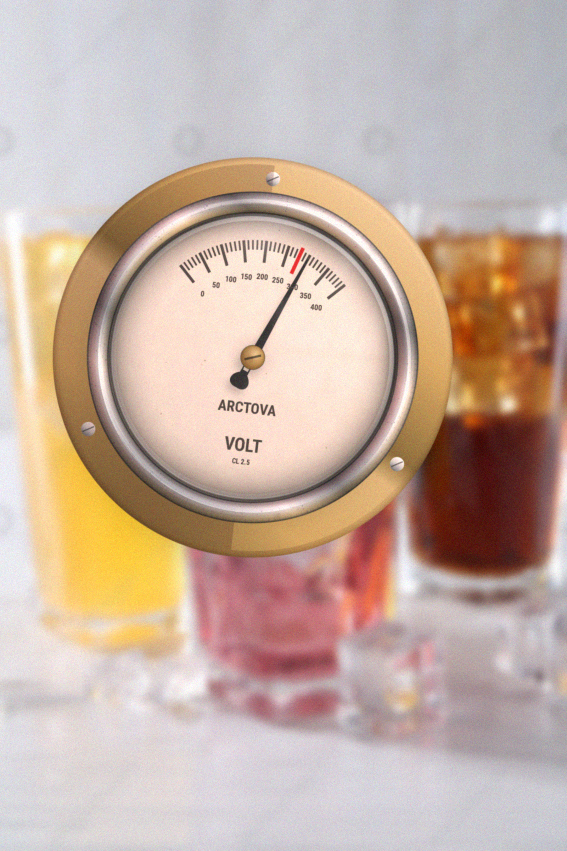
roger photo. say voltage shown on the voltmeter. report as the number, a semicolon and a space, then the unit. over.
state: 300; V
